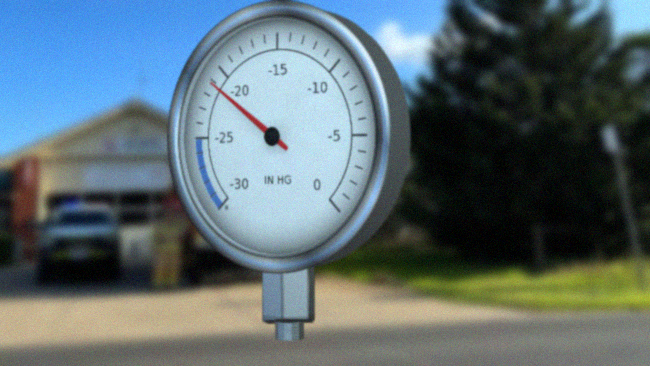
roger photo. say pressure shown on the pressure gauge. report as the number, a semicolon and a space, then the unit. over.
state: -21; inHg
